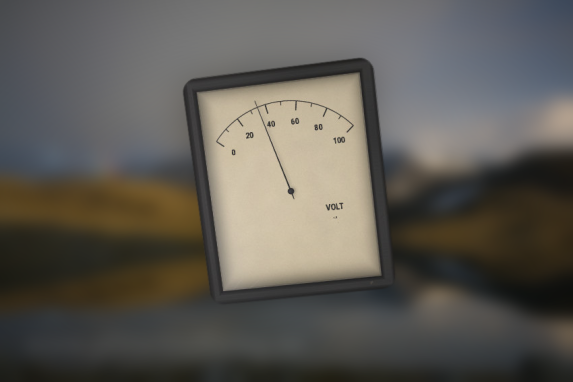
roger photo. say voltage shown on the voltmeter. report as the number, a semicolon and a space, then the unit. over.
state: 35; V
